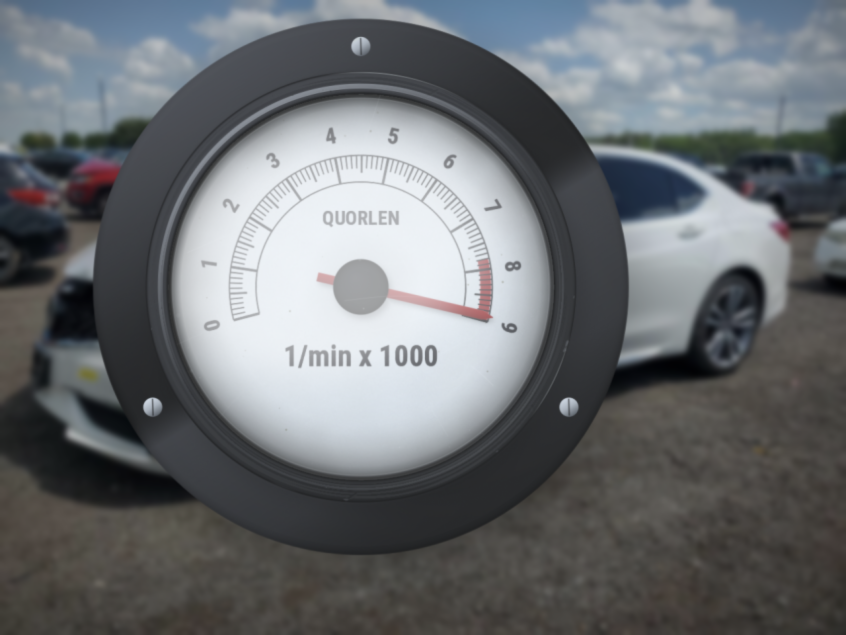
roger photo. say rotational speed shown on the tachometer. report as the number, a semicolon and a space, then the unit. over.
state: 8900; rpm
